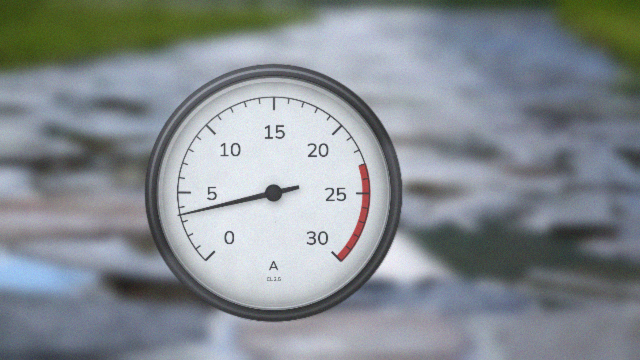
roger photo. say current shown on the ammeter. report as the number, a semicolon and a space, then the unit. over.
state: 3.5; A
